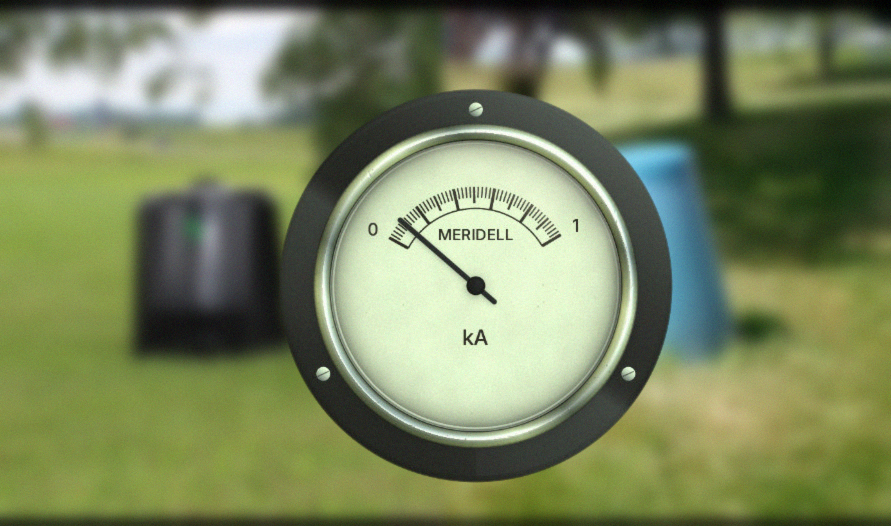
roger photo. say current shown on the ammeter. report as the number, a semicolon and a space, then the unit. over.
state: 0.1; kA
